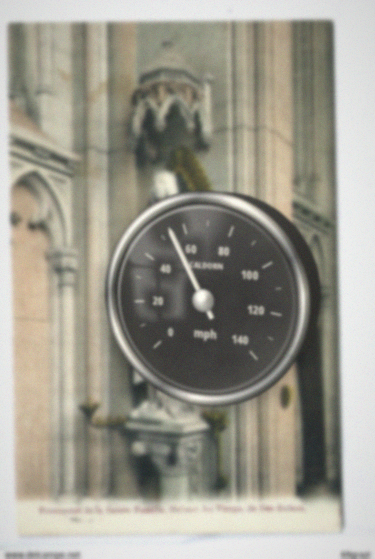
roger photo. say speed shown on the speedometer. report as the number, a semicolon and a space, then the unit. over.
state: 55; mph
